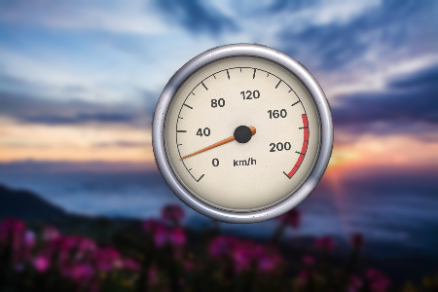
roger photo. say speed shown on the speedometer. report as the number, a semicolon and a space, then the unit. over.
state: 20; km/h
